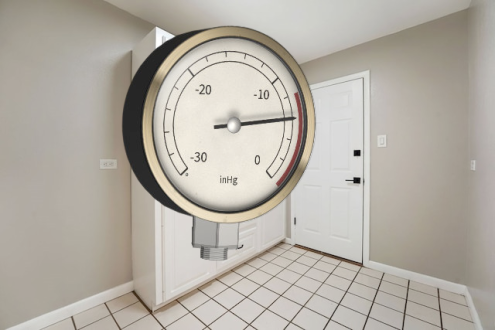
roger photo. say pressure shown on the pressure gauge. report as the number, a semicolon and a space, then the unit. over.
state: -6; inHg
